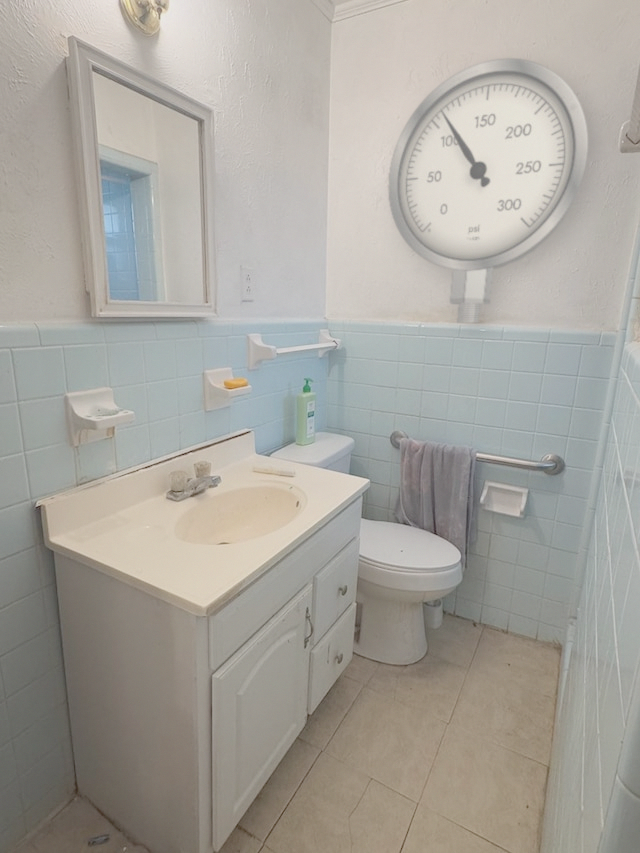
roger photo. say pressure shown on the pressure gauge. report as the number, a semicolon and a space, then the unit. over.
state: 110; psi
